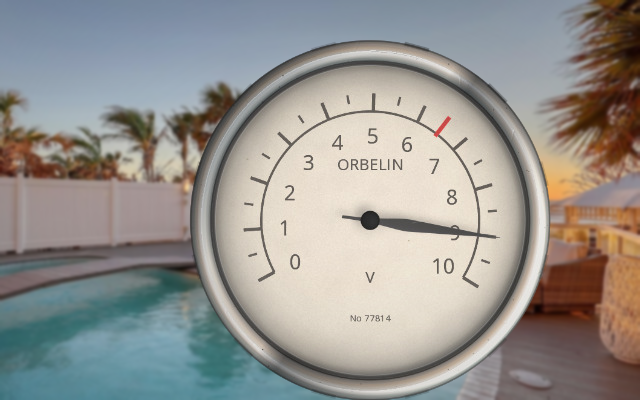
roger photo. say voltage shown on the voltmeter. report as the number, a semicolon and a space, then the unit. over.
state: 9; V
